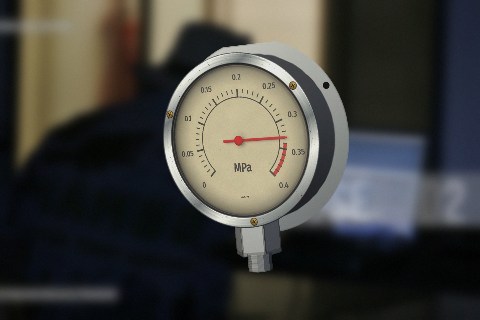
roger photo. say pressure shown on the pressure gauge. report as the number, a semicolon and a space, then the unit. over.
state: 0.33; MPa
